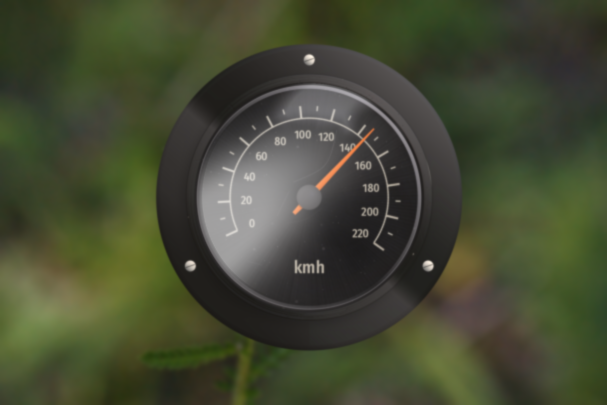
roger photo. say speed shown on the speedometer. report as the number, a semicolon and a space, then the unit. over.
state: 145; km/h
